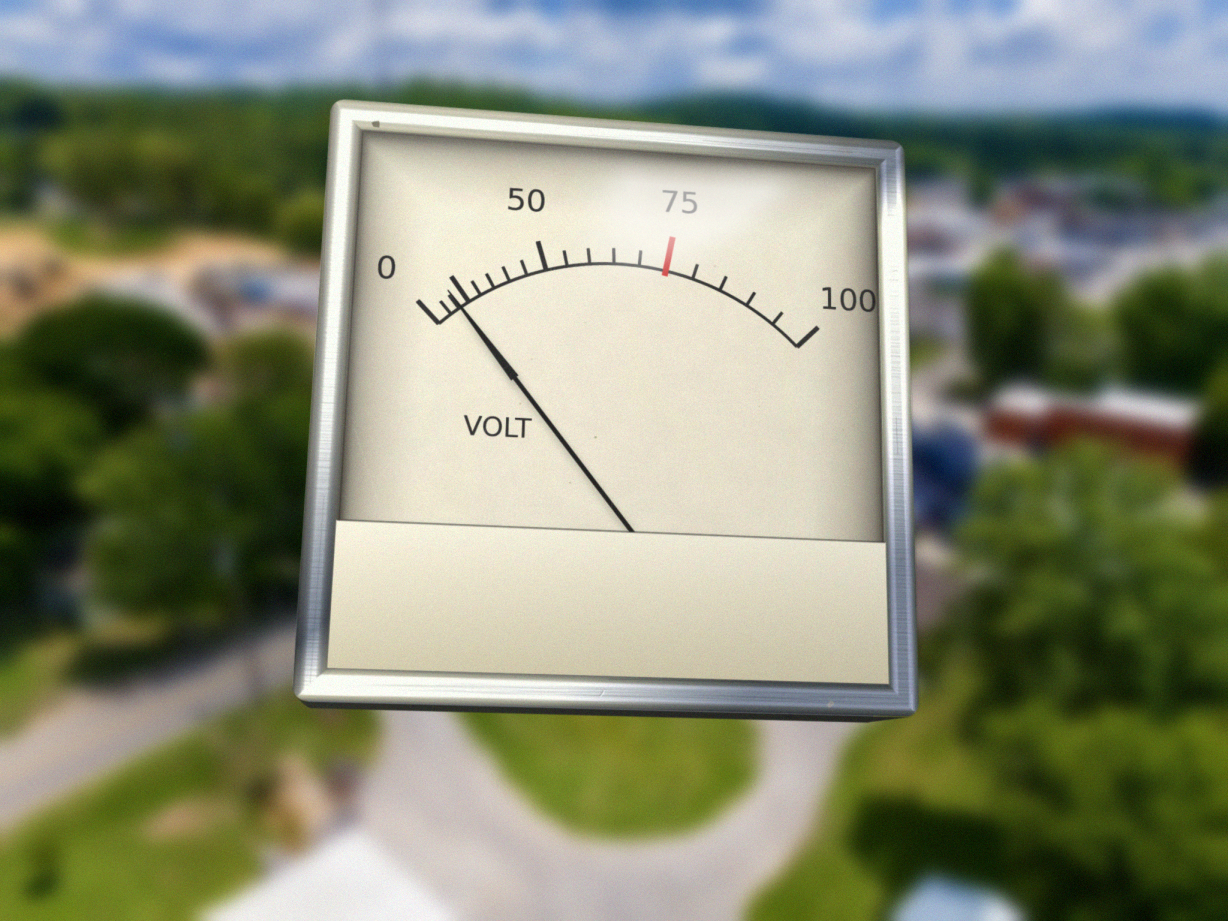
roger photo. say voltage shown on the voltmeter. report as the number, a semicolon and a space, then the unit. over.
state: 20; V
